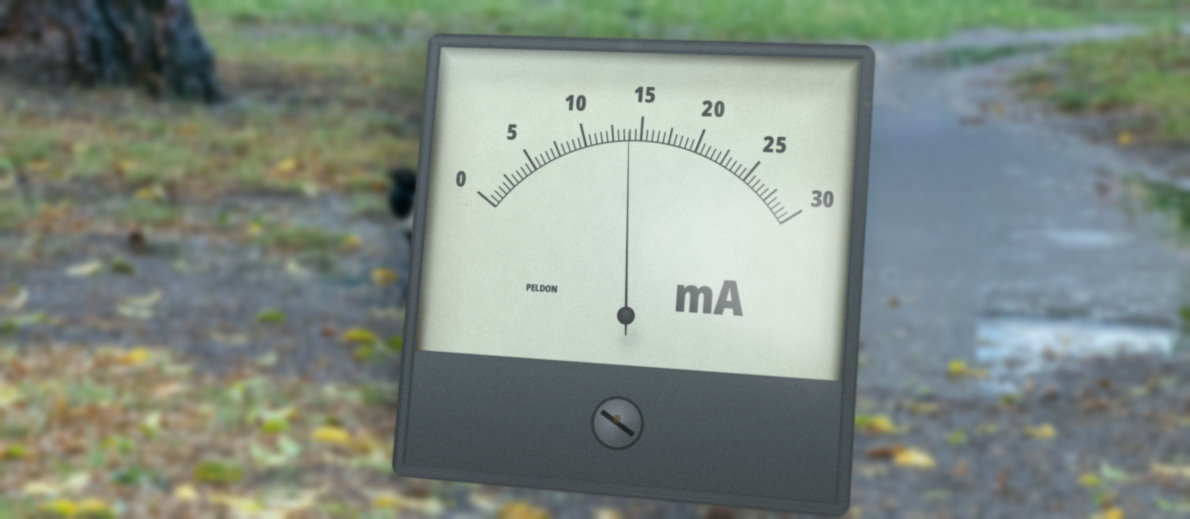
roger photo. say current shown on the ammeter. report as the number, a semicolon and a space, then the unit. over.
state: 14; mA
